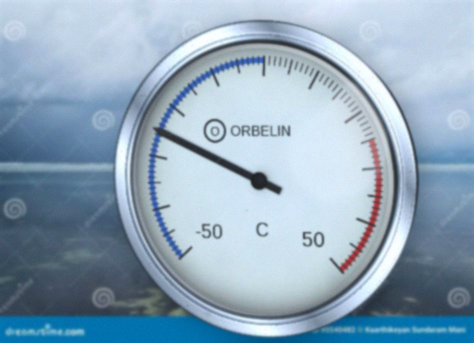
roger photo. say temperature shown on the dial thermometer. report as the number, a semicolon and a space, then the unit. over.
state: -25; °C
